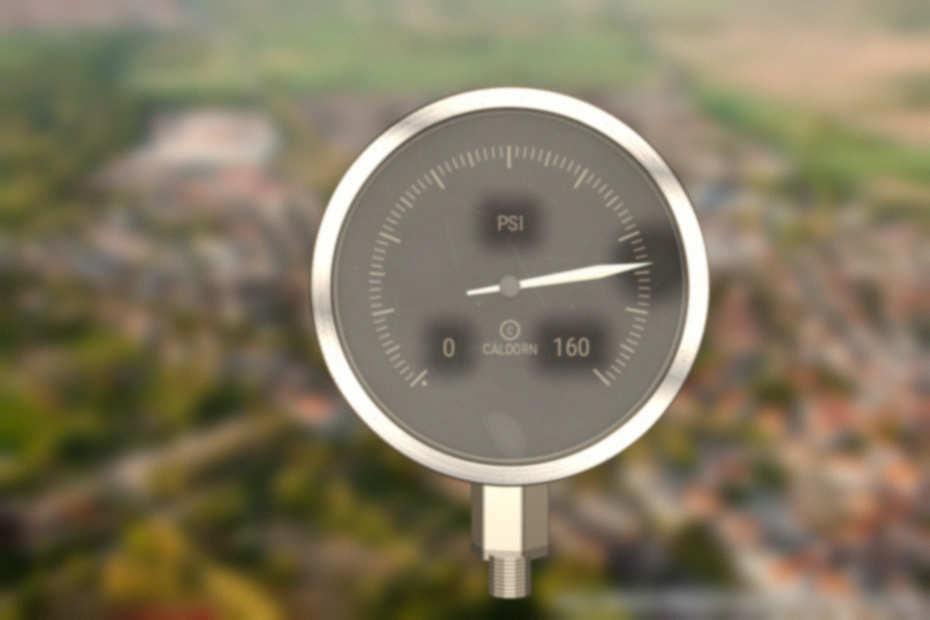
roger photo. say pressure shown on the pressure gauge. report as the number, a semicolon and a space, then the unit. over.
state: 128; psi
